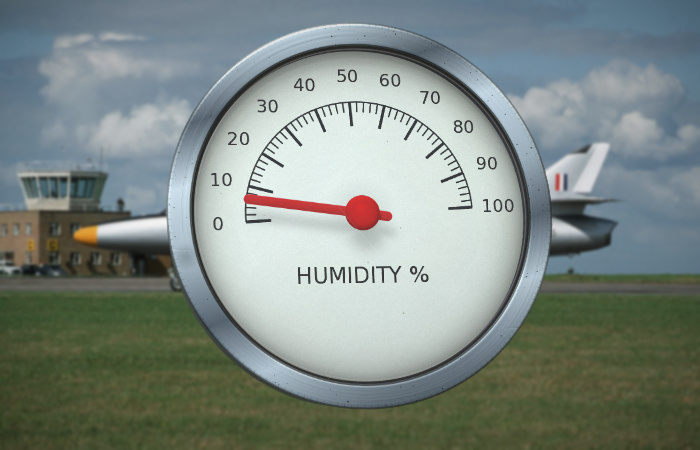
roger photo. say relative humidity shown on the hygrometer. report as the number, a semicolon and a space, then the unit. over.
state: 6; %
